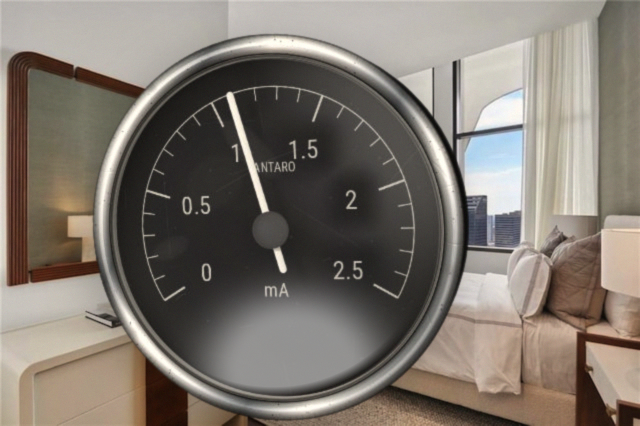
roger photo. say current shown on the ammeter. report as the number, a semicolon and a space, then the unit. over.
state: 1.1; mA
